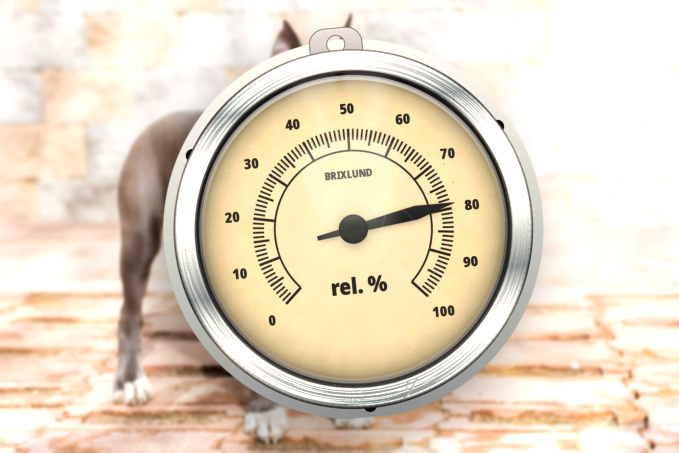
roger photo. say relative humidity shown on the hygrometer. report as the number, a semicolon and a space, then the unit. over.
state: 79; %
